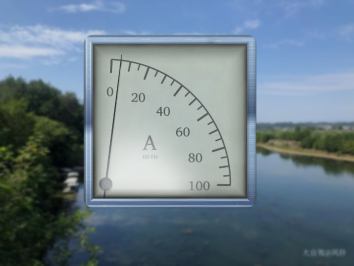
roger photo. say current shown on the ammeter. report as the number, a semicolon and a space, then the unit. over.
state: 5; A
